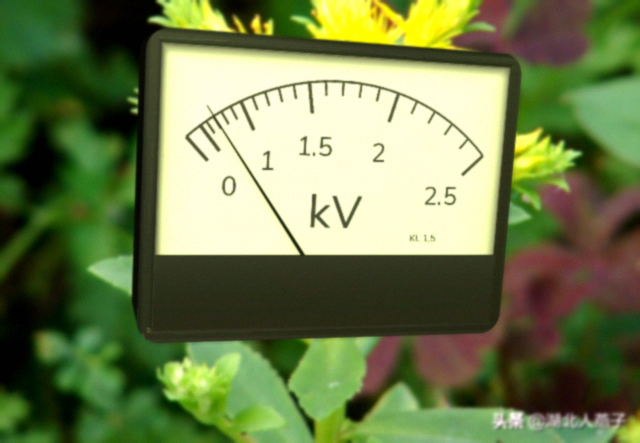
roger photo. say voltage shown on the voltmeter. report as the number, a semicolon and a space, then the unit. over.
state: 0.7; kV
